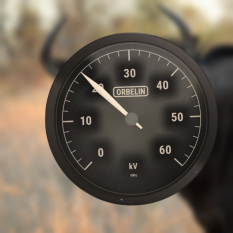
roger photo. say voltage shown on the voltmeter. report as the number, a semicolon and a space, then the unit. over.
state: 20; kV
